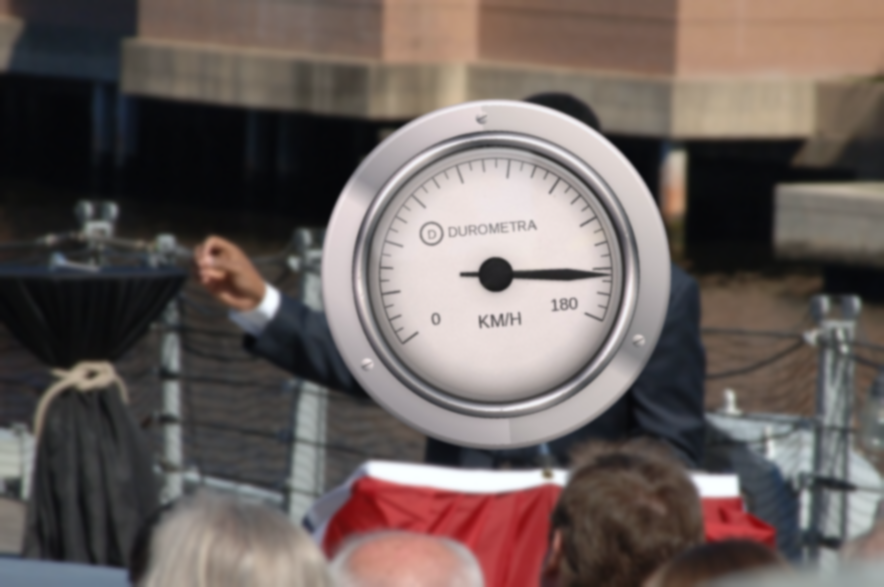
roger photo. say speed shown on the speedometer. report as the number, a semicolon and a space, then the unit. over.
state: 162.5; km/h
